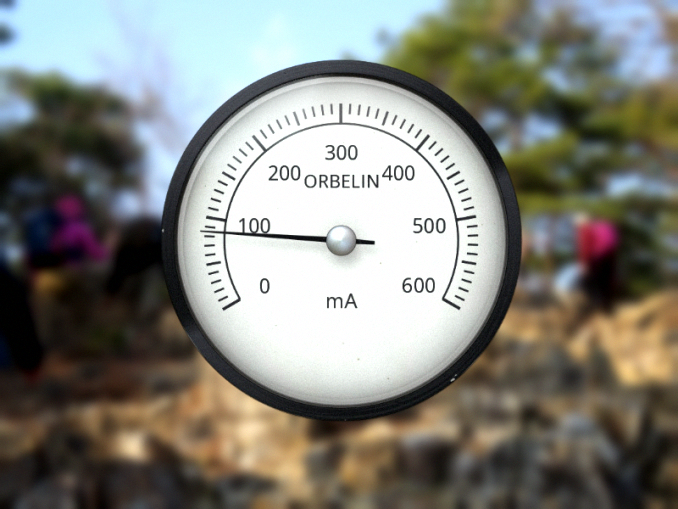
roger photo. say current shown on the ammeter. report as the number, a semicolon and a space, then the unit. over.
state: 85; mA
